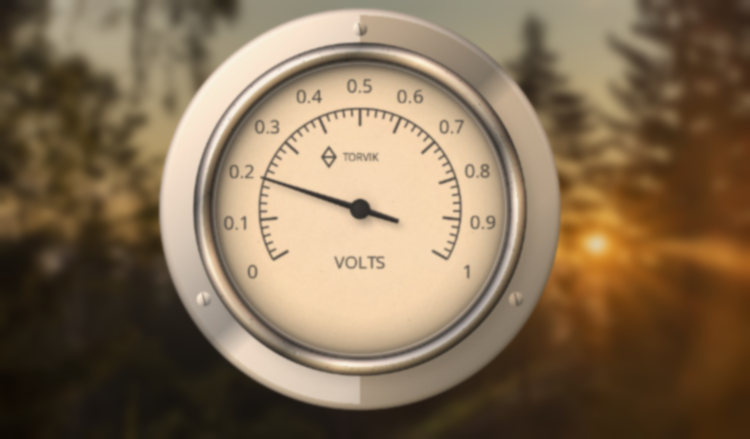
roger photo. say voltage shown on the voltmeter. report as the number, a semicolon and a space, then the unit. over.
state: 0.2; V
